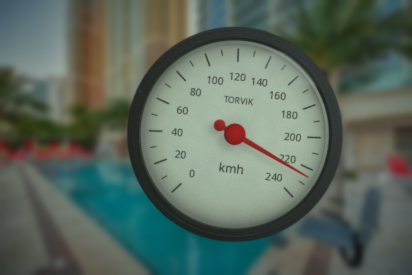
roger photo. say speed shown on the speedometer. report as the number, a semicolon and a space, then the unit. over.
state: 225; km/h
